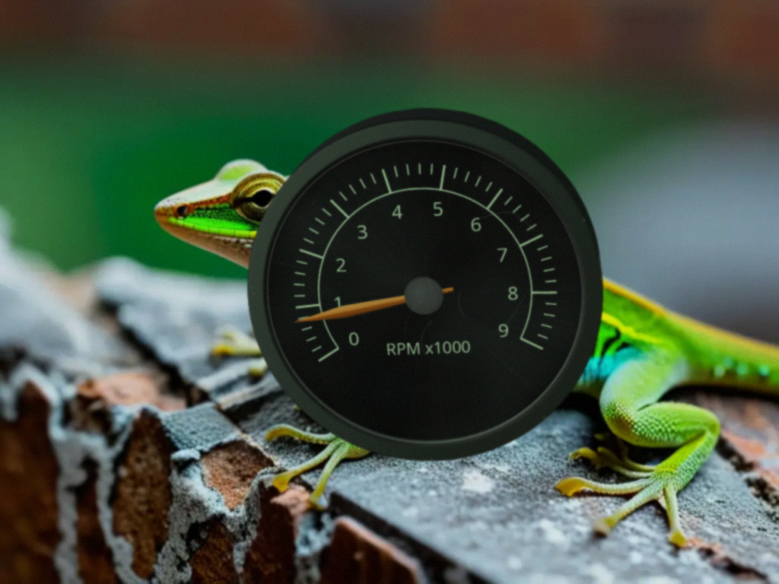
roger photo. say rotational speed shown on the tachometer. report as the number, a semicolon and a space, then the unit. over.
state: 800; rpm
